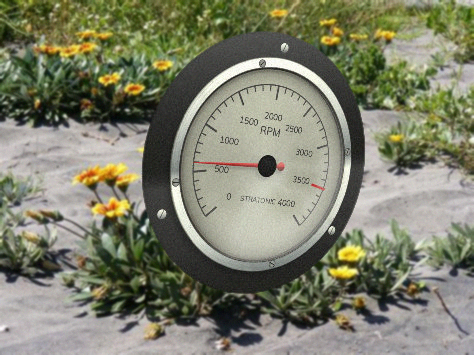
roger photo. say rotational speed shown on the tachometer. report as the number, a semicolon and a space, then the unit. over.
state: 600; rpm
